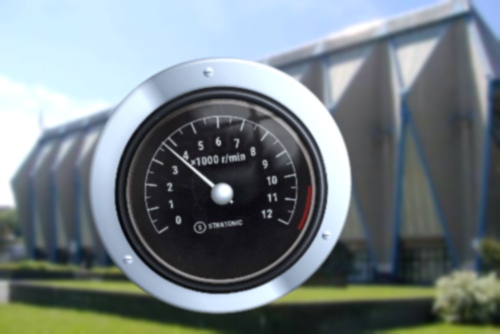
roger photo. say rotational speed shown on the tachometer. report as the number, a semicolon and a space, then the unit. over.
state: 3750; rpm
